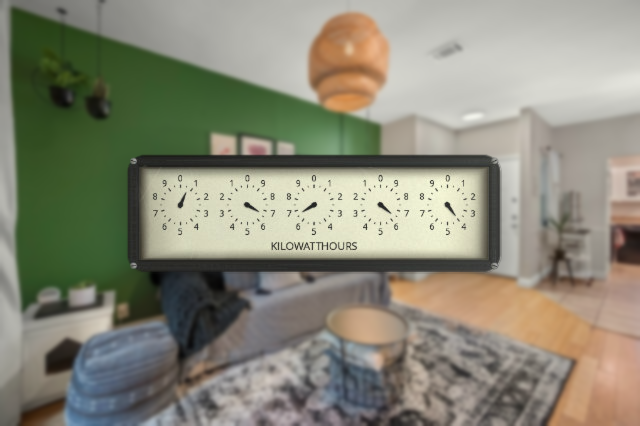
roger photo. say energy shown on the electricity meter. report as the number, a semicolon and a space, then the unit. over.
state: 6664; kWh
